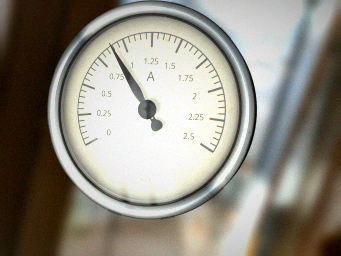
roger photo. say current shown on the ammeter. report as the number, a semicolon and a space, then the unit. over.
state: 0.9; A
